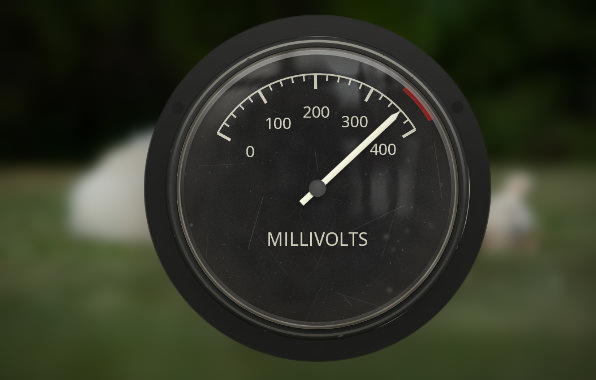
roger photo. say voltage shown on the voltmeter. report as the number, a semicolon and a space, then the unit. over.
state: 360; mV
